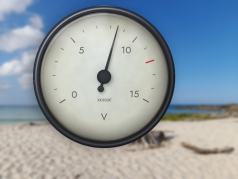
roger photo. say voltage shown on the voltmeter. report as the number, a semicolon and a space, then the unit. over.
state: 8.5; V
